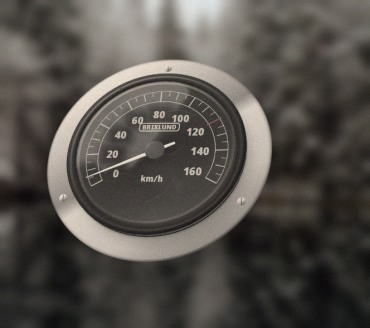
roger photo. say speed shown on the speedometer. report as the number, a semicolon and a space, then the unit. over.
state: 5; km/h
